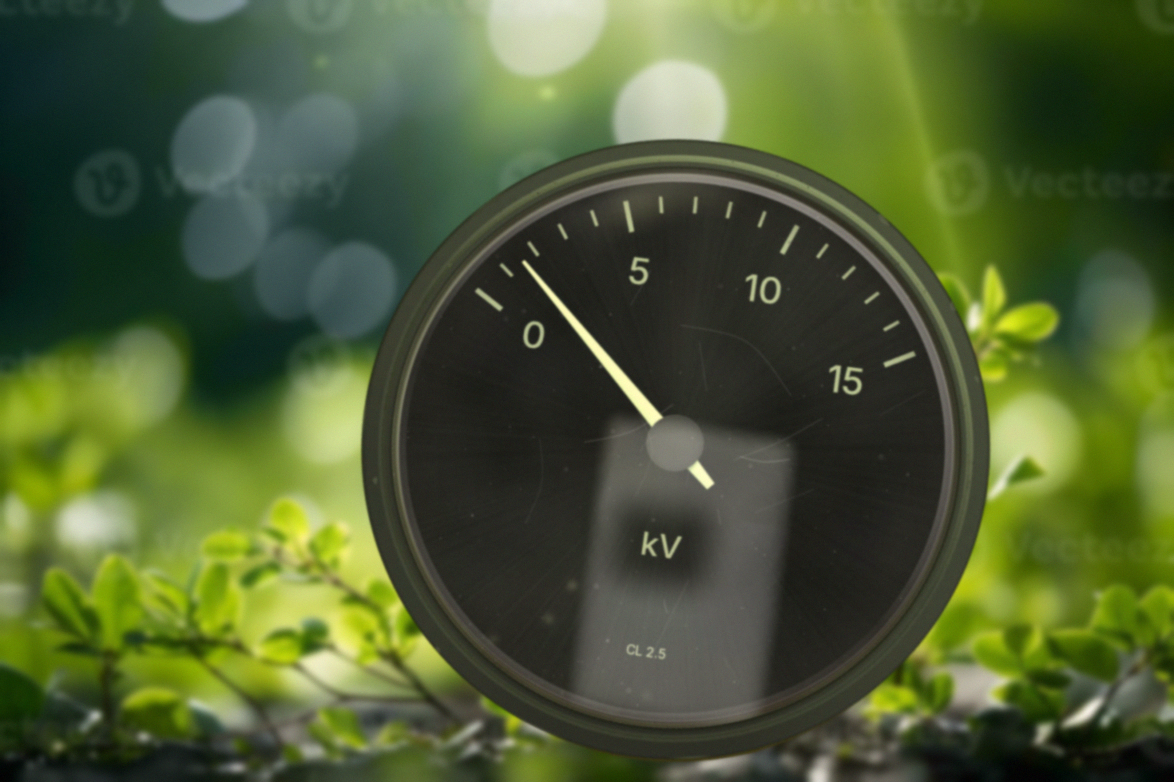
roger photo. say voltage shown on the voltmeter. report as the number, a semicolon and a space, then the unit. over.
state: 1.5; kV
